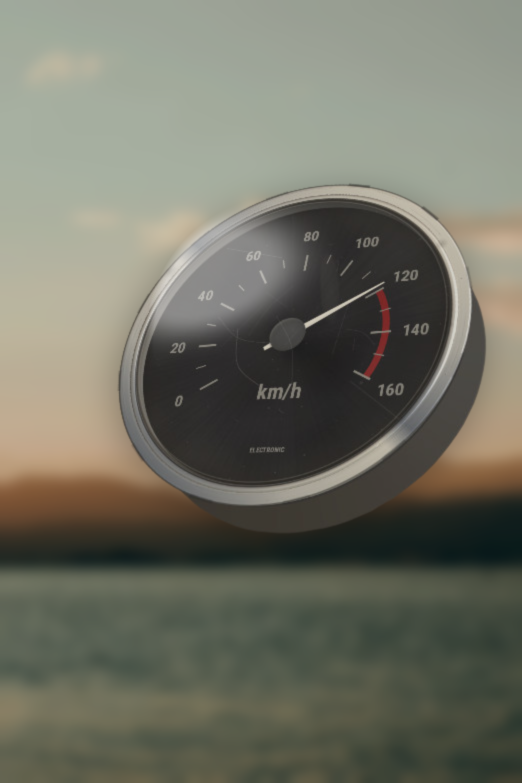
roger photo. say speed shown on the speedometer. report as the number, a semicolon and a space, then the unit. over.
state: 120; km/h
